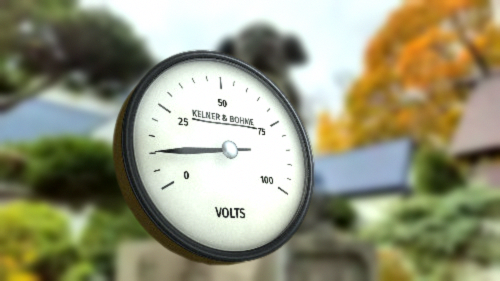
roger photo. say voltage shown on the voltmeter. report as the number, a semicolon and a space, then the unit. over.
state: 10; V
